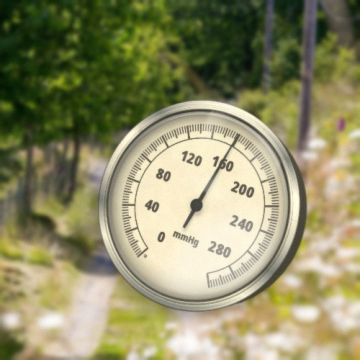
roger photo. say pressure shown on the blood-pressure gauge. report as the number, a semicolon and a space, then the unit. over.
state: 160; mmHg
